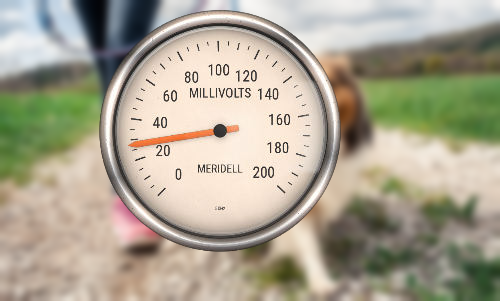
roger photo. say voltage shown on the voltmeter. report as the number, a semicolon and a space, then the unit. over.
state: 27.5; mV
